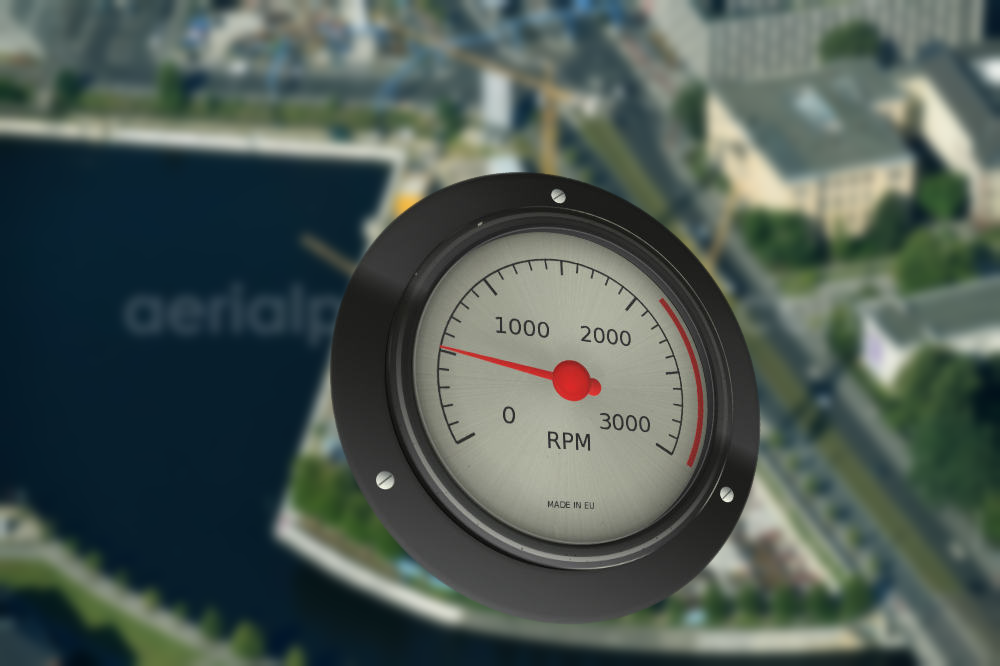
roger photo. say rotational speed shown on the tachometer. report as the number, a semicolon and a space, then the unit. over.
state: 500; rpm
